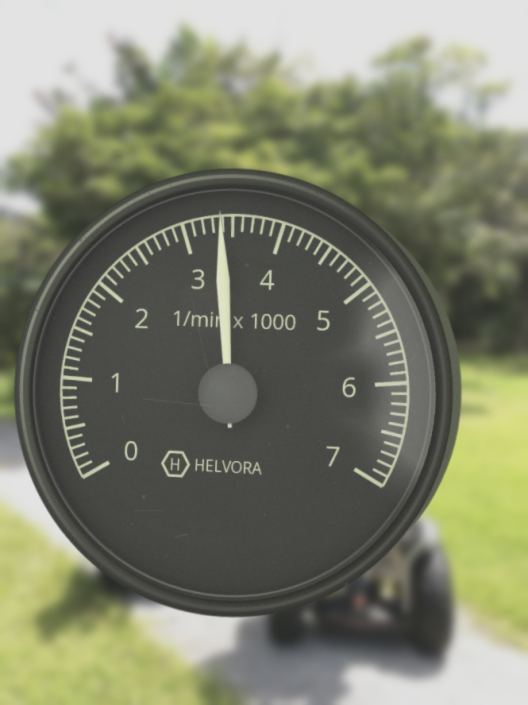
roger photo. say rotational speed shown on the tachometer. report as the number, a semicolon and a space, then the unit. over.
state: 3400; rpm
